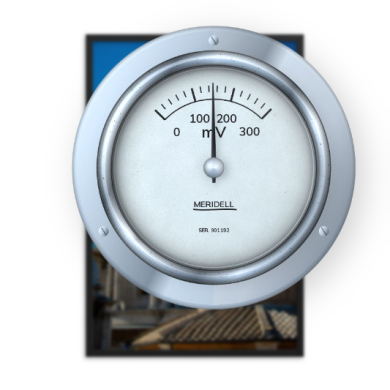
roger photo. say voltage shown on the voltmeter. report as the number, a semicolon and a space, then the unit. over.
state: 150; mV
